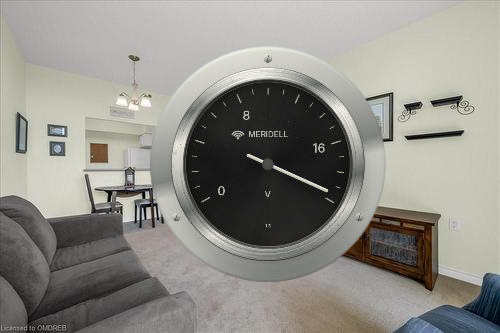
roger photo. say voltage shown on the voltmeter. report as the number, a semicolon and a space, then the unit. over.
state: 19.5; V
